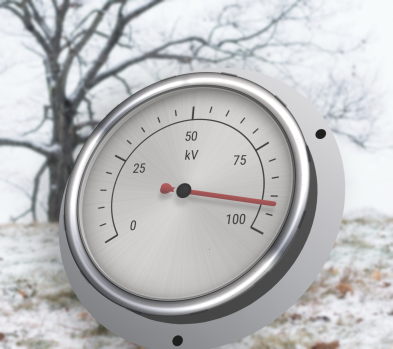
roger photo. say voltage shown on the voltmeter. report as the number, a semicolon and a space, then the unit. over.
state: 92.5; kV
